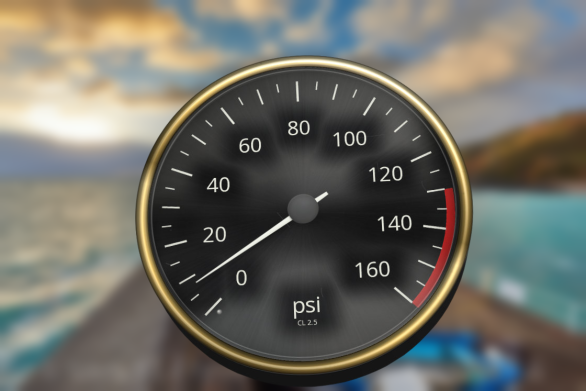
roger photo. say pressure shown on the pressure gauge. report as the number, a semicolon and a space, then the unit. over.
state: 7.5; psi
